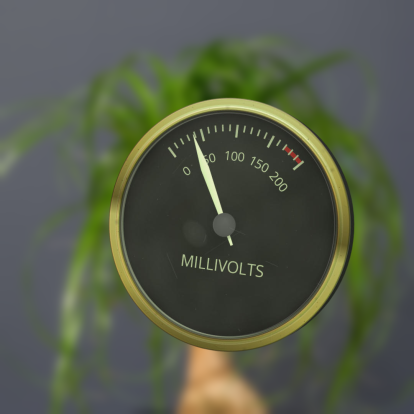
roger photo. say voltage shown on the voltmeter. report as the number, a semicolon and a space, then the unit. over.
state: 40; mV
